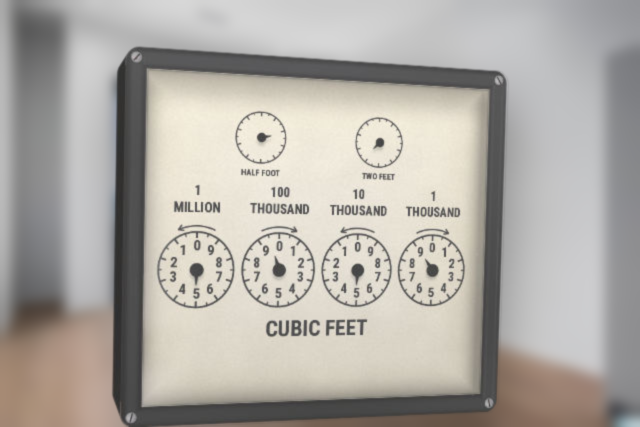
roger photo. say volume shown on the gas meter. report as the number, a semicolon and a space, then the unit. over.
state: 494900; ft³
